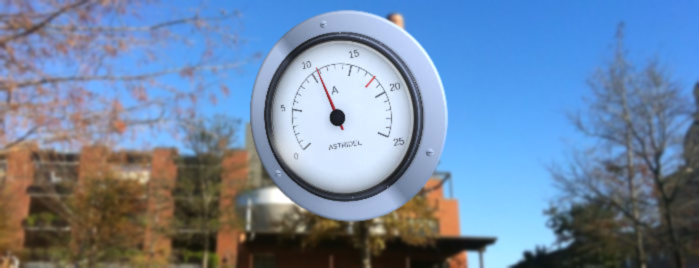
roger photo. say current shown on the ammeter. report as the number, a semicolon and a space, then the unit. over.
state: 11; A
